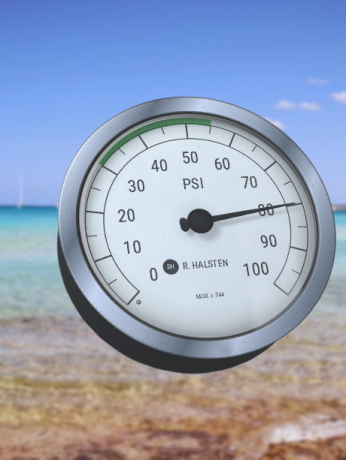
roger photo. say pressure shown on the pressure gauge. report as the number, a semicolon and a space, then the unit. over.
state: 80; psi
